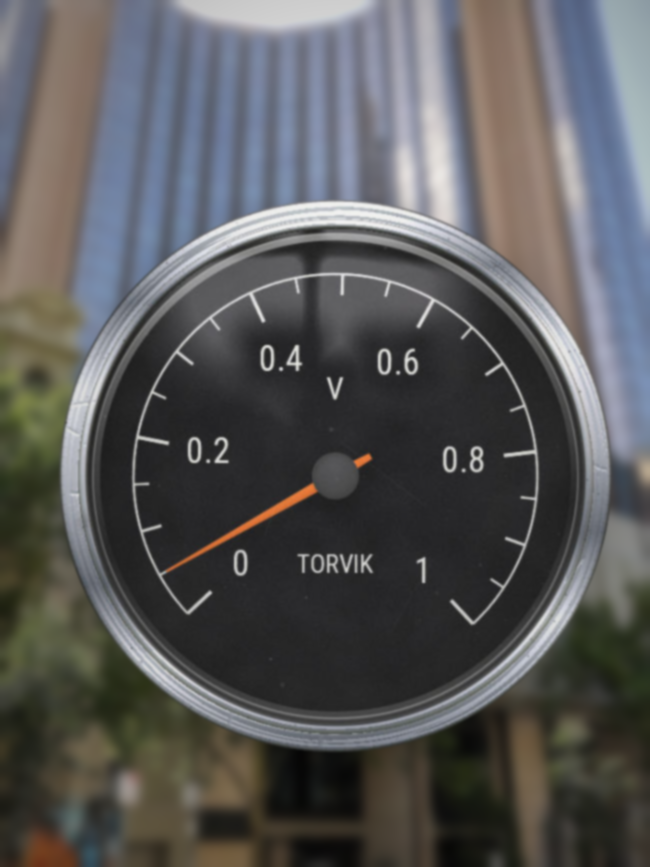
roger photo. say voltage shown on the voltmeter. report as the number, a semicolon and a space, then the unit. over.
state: 0.05; V
